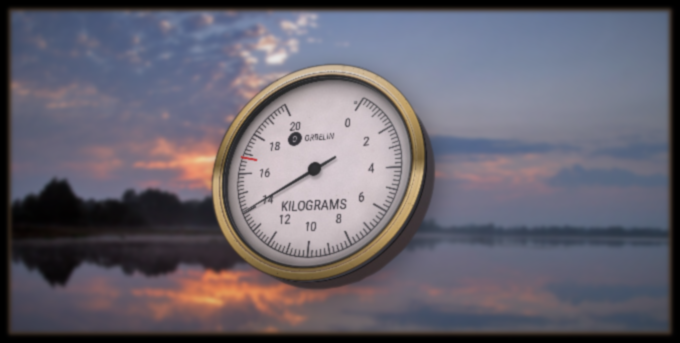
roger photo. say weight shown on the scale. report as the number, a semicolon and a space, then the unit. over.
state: 14; kg
